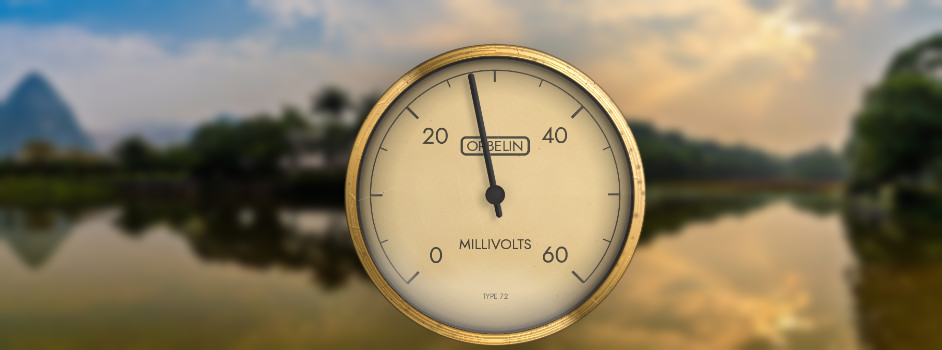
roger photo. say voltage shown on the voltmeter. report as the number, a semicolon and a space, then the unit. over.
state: 27.5; mV
